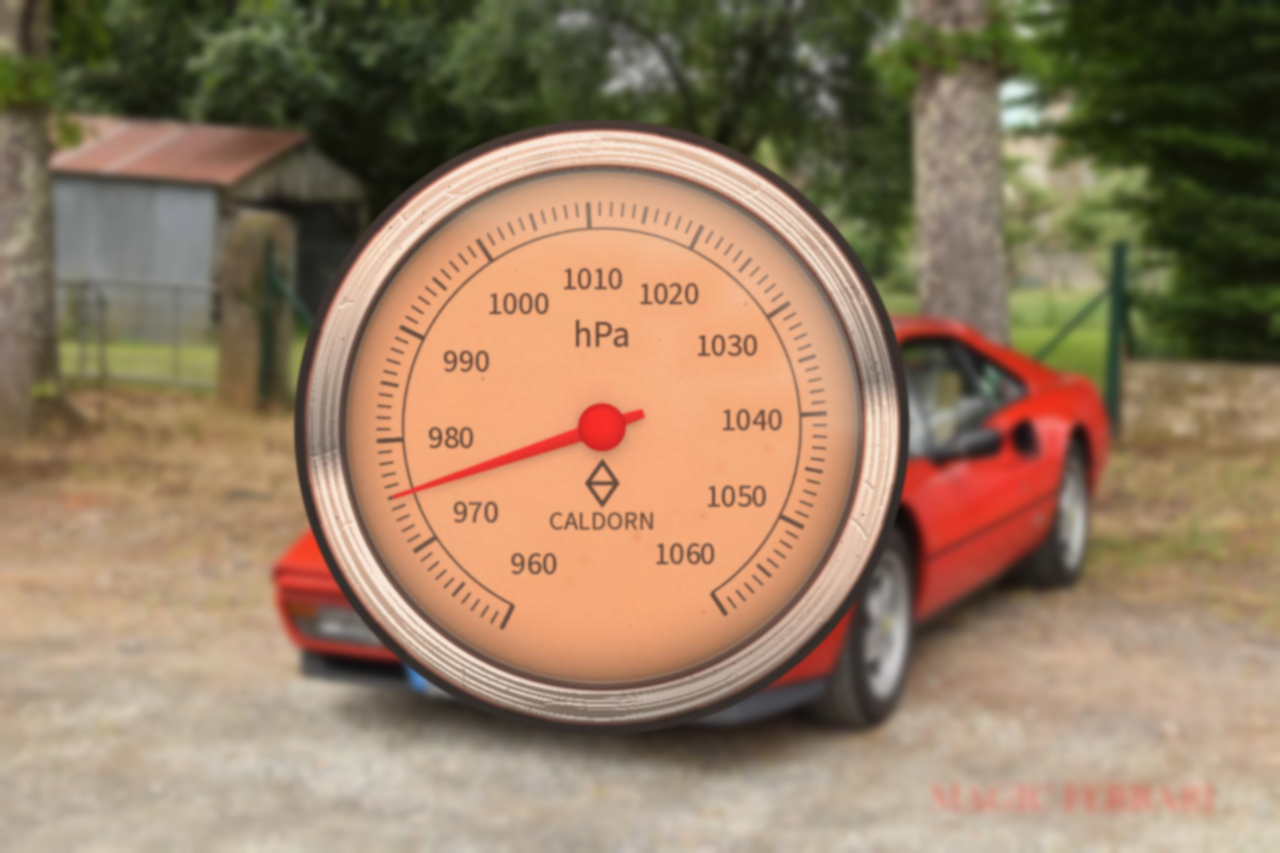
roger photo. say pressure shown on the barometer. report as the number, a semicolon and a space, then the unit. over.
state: 975; hPa
